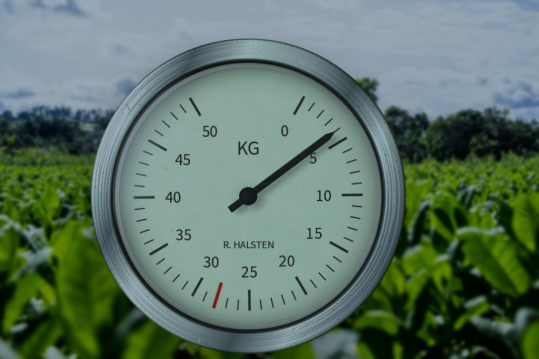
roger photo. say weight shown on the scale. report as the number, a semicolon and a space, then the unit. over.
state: 4; kg
